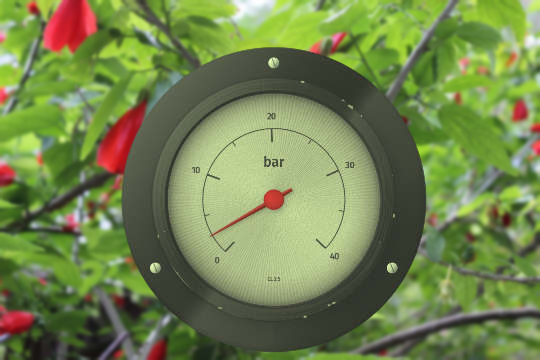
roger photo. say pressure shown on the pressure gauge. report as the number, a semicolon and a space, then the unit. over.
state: 2.5; bar
